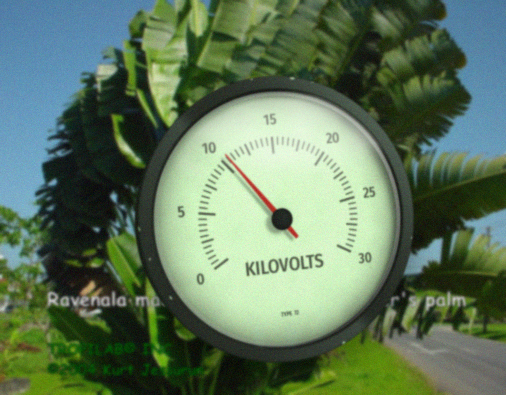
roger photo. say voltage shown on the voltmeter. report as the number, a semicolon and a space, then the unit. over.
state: 10.5; kV
